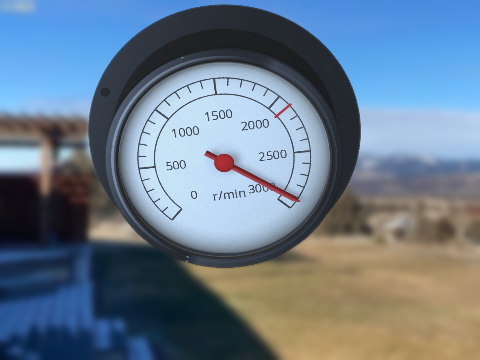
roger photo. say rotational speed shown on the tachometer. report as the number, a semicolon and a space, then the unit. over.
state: 2900; rpm
